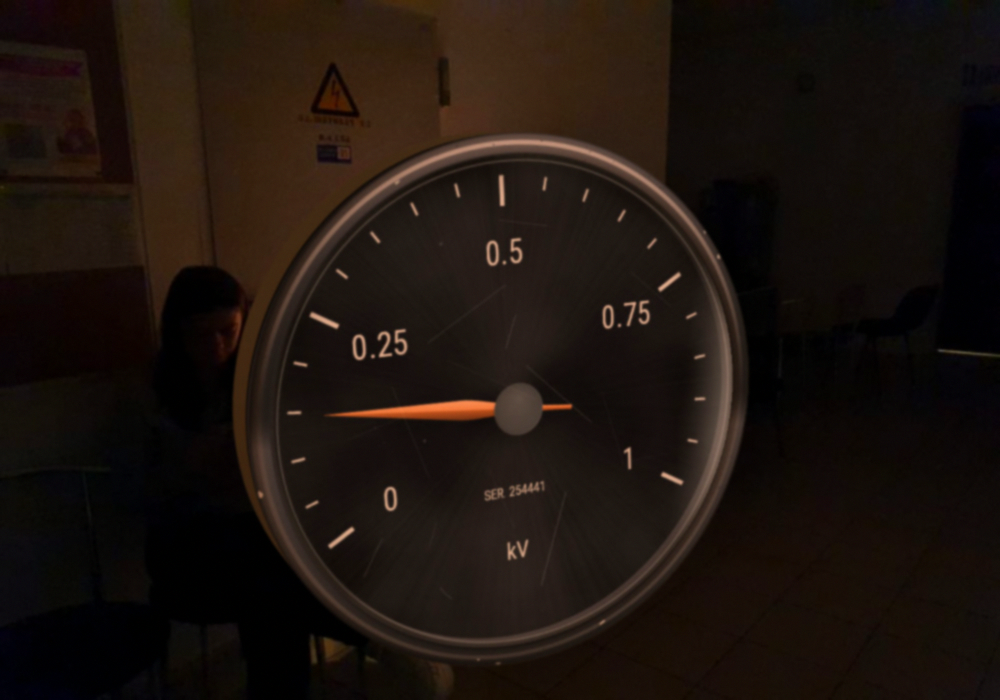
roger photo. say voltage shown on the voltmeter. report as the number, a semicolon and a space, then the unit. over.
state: 0.15; kV
